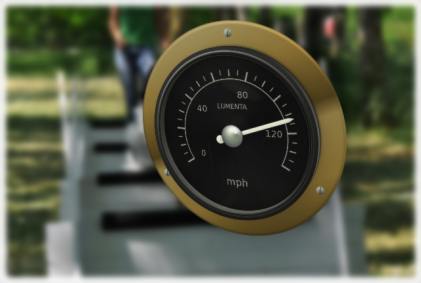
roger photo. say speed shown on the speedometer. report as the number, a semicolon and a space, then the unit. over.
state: 112.5; mph
